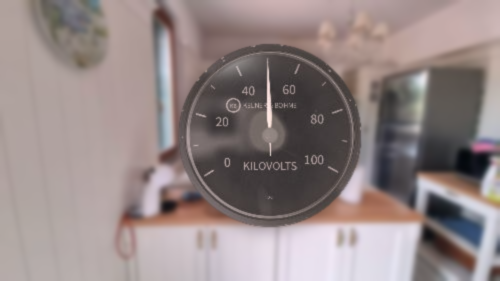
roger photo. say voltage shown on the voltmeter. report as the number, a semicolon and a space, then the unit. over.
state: 50; kV
